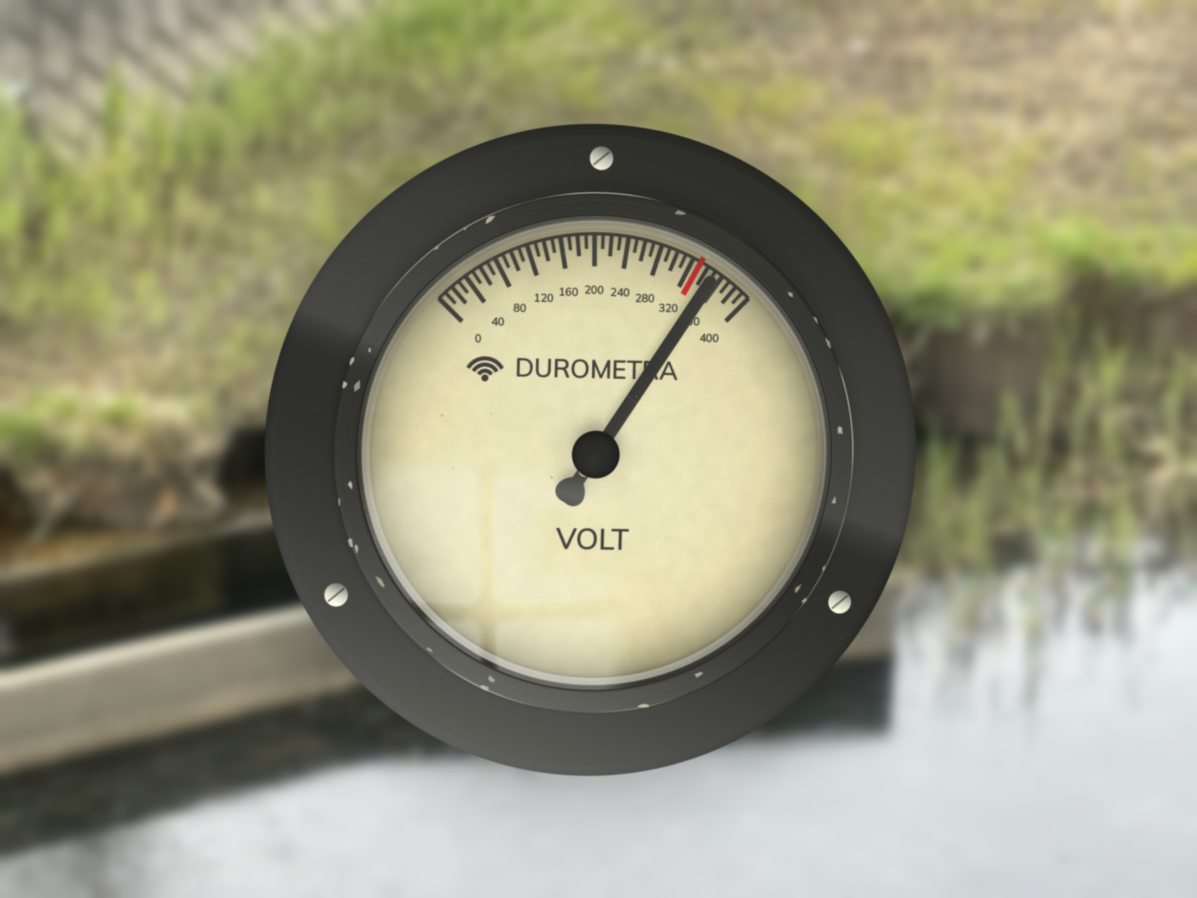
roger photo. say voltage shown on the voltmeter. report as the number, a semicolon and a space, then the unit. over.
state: 350; V
